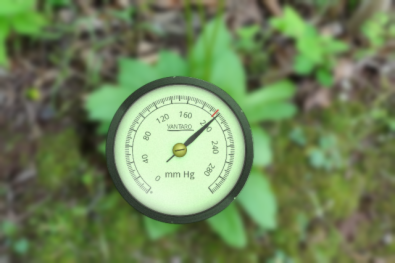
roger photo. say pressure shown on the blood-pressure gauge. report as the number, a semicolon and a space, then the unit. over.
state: 200; mmHg
